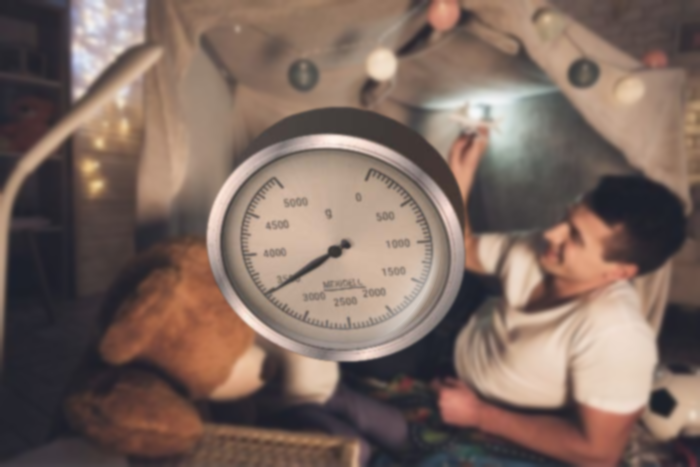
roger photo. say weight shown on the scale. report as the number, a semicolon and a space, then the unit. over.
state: 3500; g
